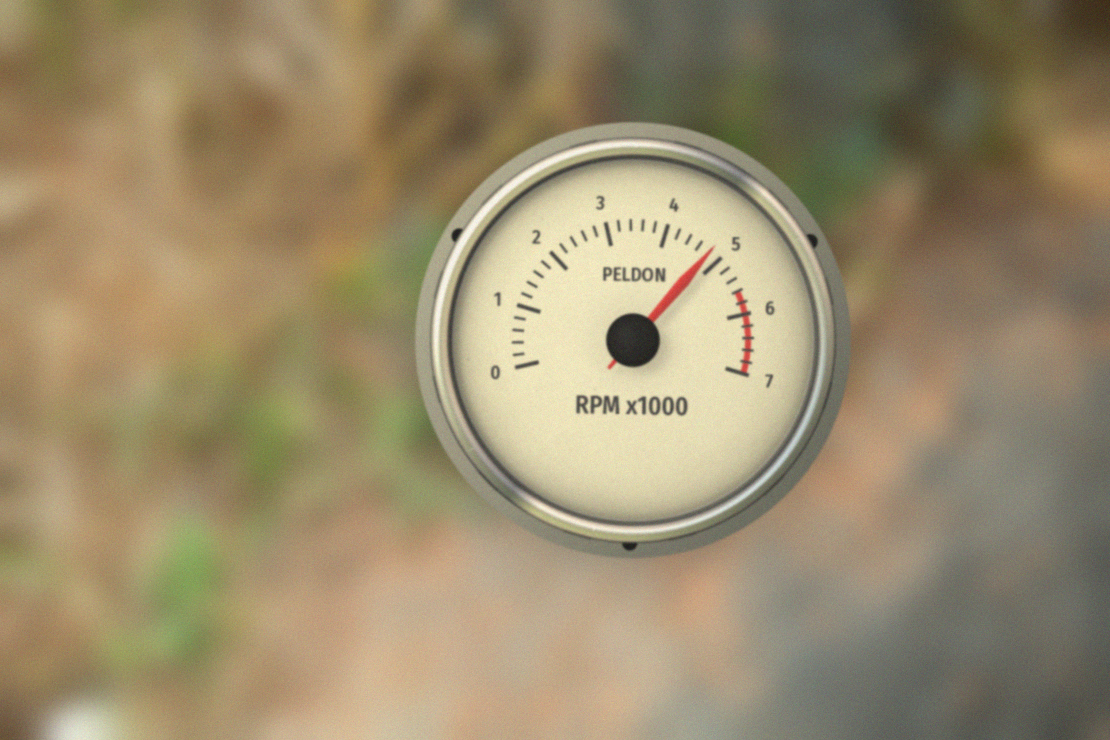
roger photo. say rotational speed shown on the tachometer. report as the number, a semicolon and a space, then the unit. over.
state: 4800; rpm
